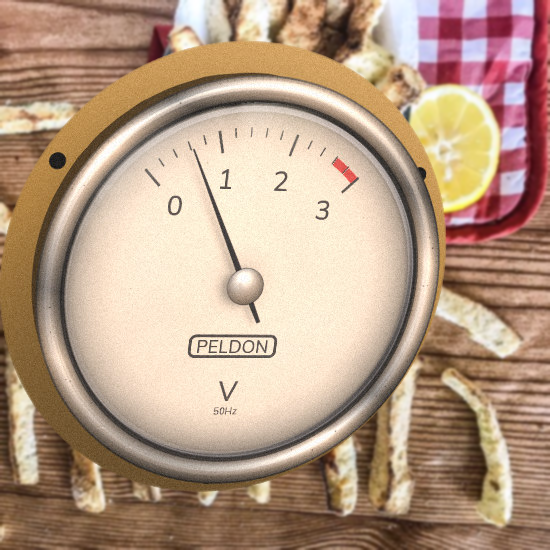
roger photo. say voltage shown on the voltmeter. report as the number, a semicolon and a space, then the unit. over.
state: 0.6; V
